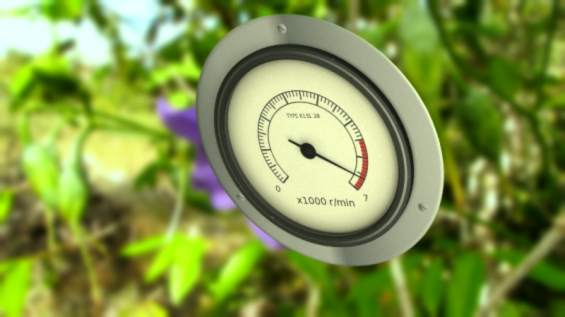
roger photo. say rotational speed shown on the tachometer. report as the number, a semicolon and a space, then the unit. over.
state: 6500; rpm
